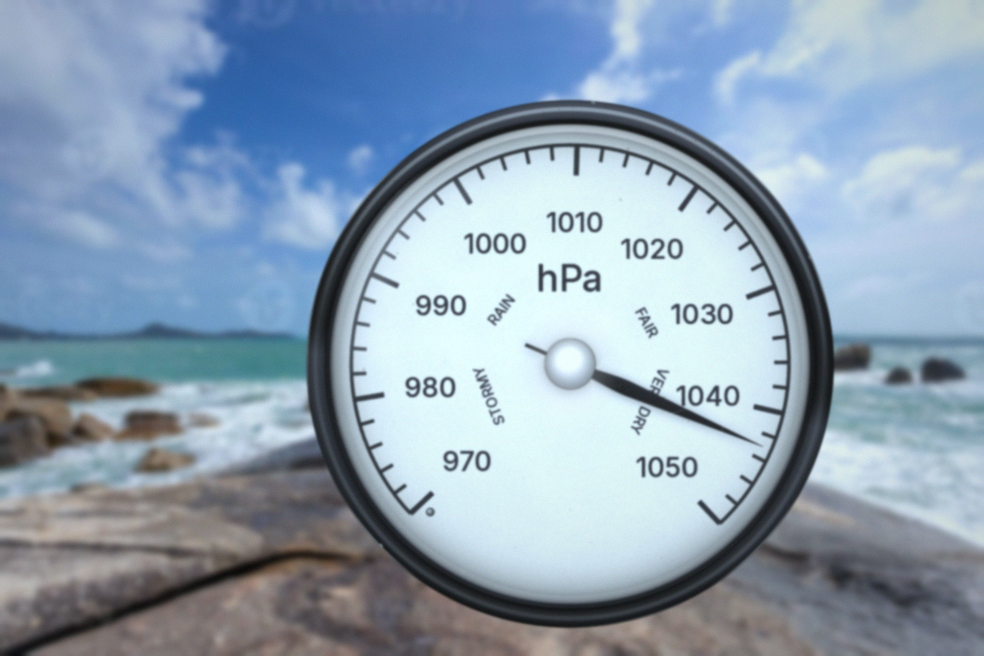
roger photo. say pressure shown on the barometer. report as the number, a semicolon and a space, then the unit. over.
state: 1043; hPa
